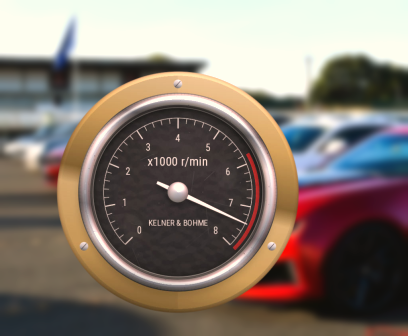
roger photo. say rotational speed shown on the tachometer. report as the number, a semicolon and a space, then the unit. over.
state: 7400; rpm
